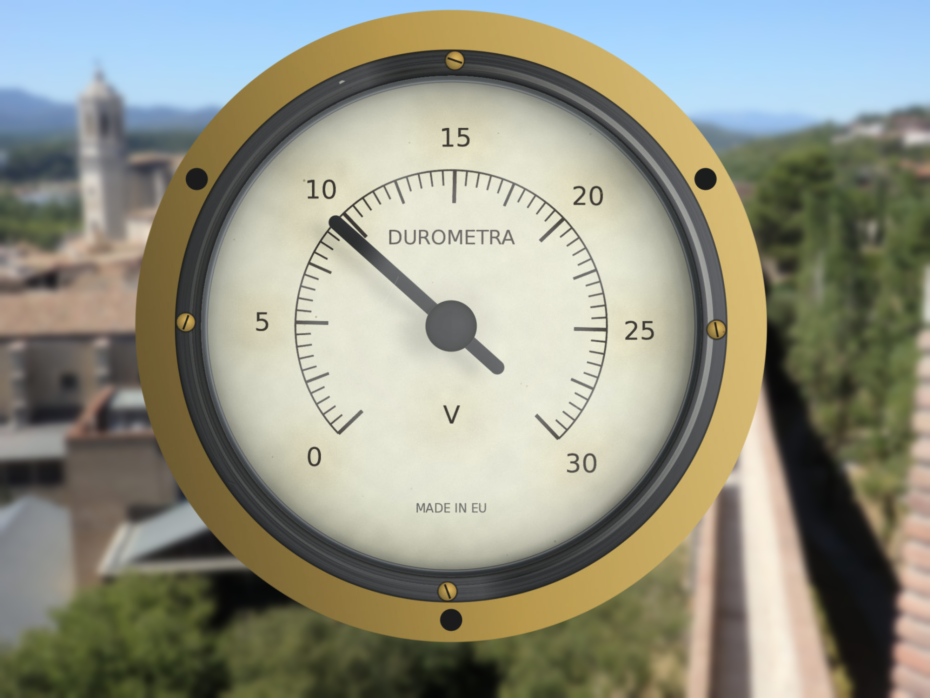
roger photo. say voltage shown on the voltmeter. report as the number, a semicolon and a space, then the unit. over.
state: 9.5; V
